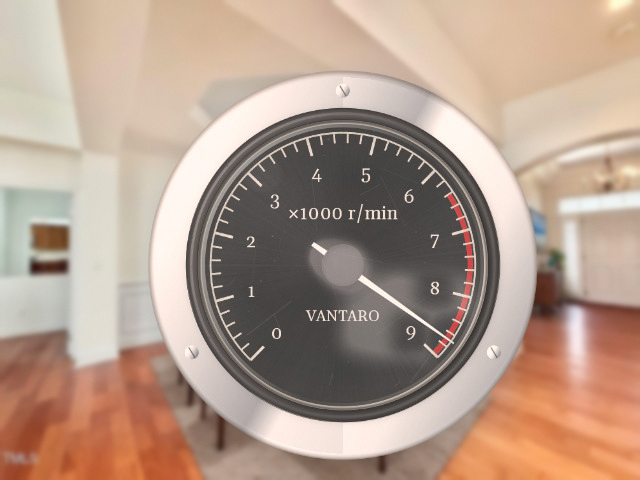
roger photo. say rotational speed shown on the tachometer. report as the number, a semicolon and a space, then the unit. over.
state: 8700; rpm
